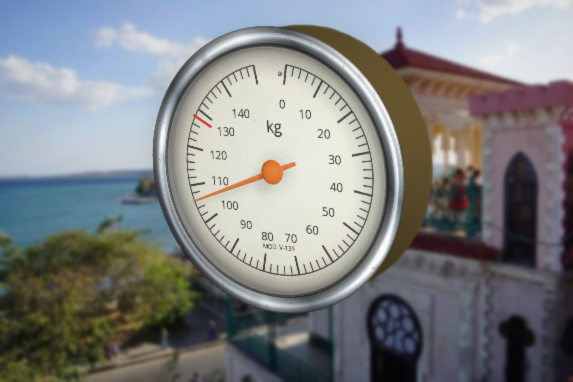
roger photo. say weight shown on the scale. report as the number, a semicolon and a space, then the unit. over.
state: 106; kg
